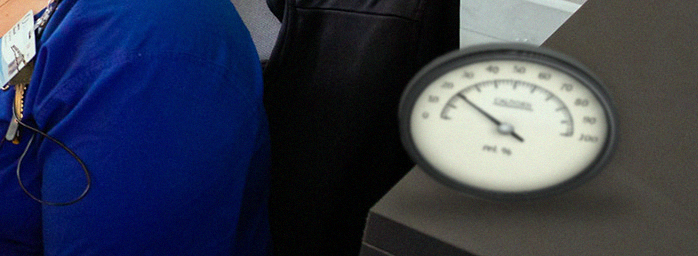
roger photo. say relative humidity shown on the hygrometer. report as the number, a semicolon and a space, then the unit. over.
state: 20; %
